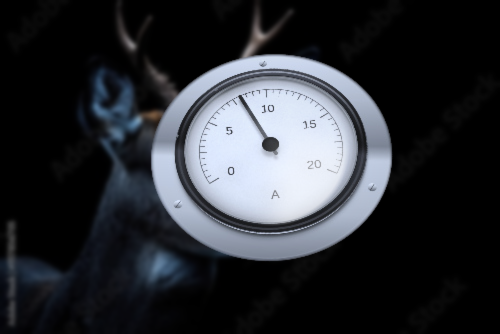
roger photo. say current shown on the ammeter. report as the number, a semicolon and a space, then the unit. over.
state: 8; A
